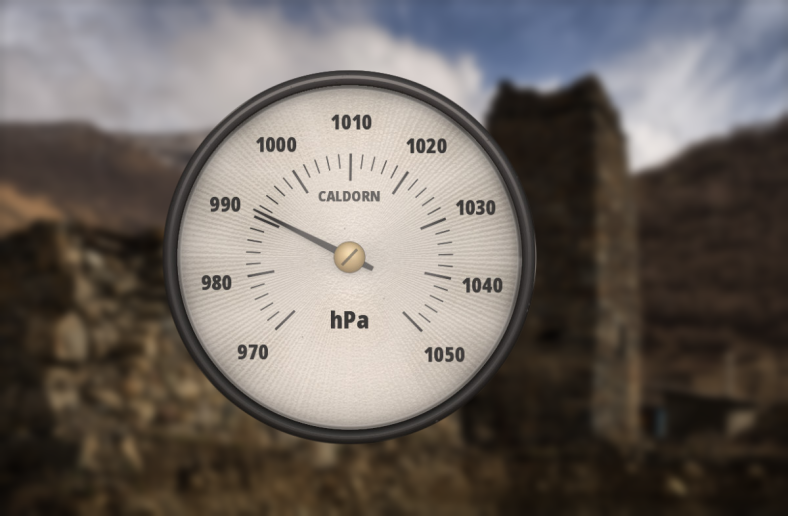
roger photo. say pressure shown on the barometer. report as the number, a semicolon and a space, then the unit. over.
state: 991; hPa
